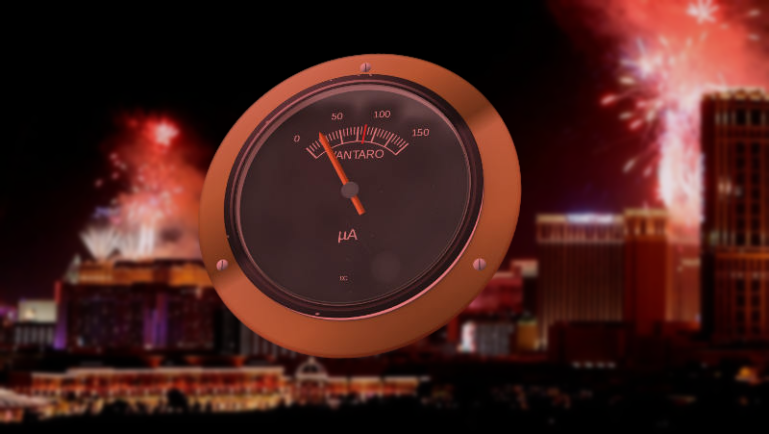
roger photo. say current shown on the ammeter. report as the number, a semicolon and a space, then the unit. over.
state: 25; µA
